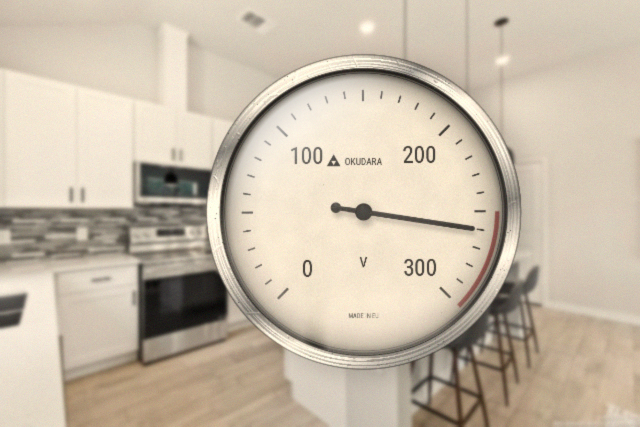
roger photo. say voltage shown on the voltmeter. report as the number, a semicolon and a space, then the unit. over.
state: 260; V
